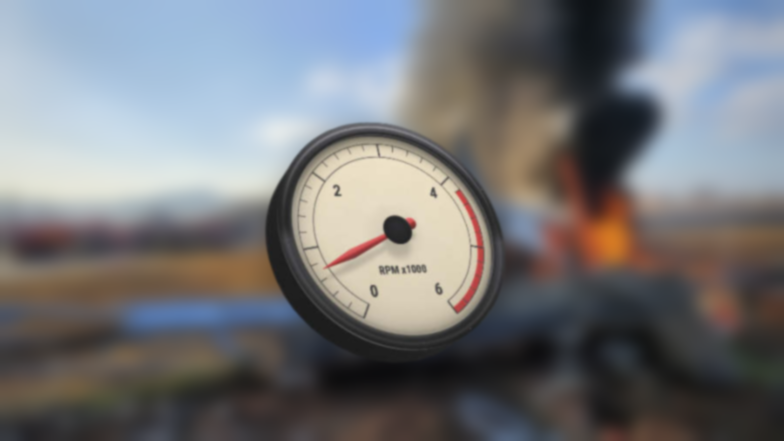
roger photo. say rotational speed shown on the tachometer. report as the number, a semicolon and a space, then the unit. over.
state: 700; rpm
